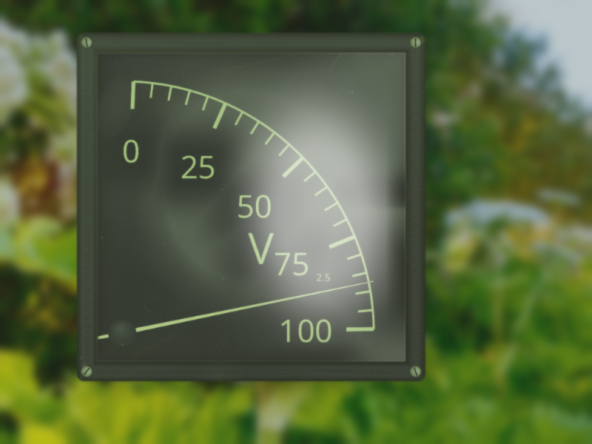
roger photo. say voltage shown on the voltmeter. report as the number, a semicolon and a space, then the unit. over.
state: 87.5; V
